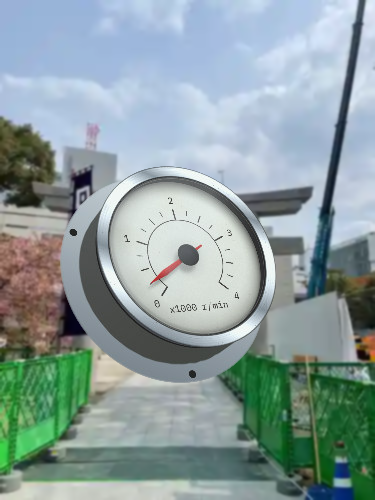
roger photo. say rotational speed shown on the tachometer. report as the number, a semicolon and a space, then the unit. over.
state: 250; rpm
